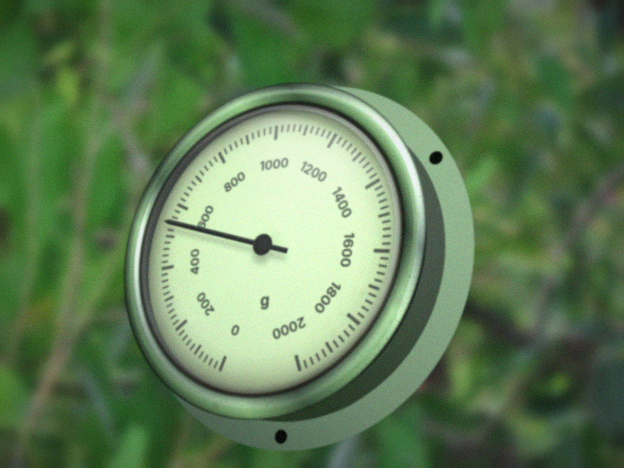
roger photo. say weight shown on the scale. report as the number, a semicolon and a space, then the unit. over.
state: 540; g
